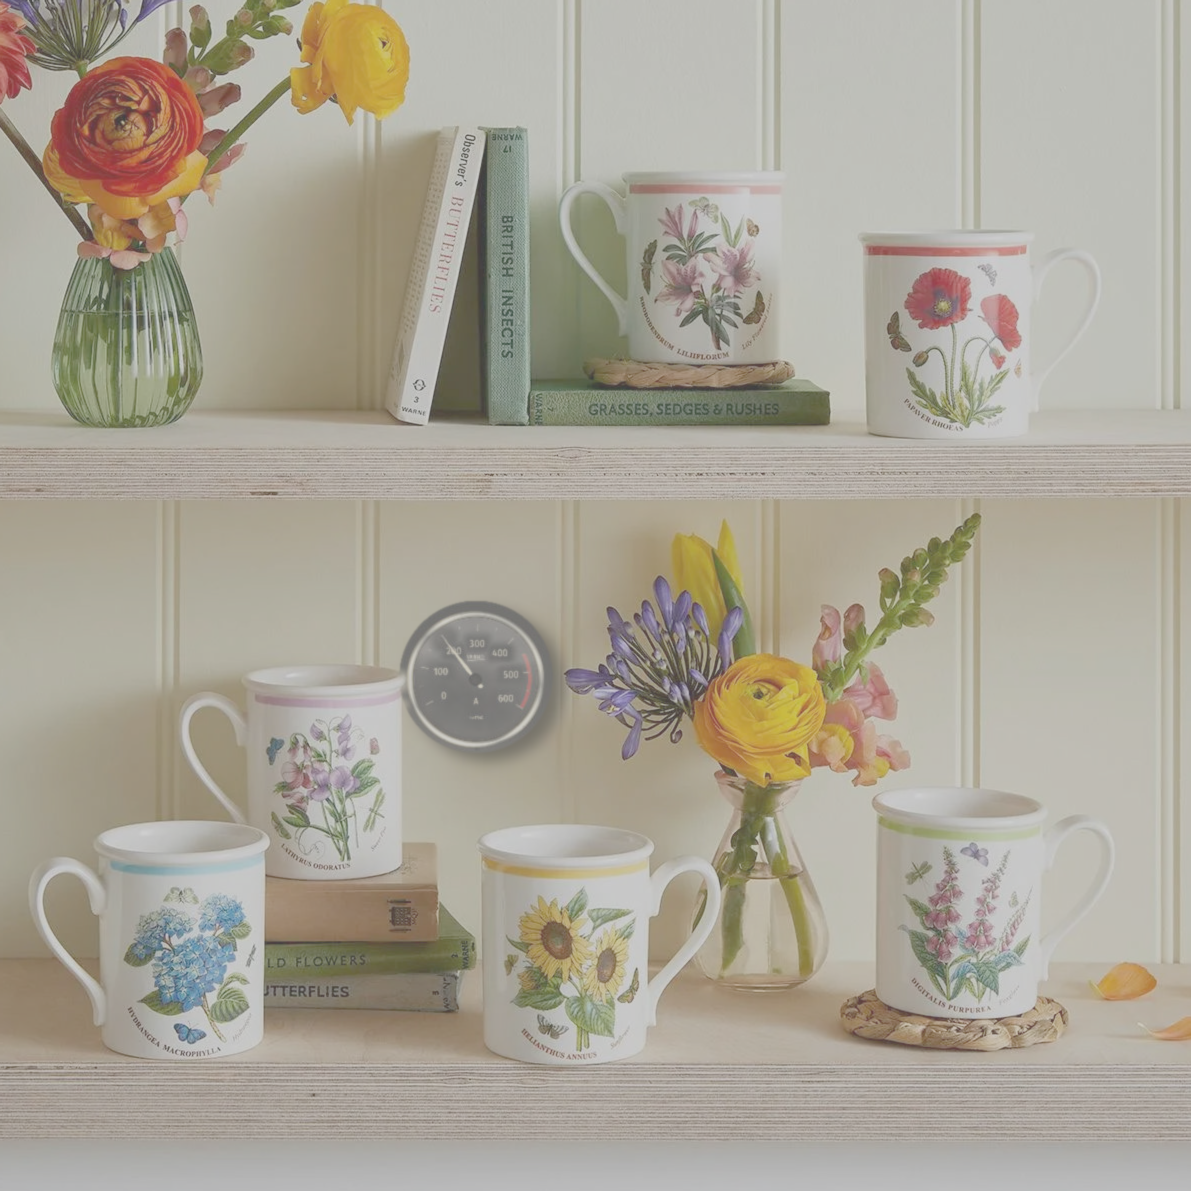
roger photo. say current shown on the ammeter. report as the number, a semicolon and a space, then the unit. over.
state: 200; A
